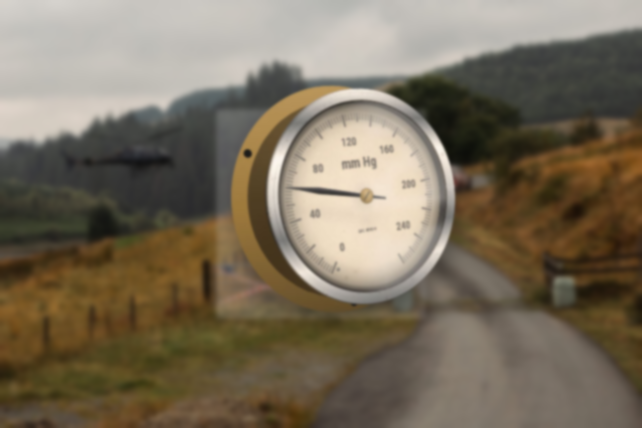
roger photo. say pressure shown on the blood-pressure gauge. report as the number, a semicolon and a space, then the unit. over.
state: 60; mmHg
